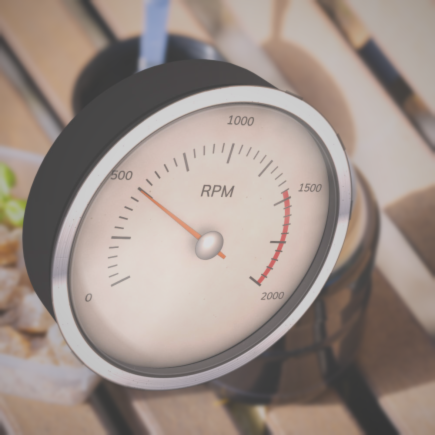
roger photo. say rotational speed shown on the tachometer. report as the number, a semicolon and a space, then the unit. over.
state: 500; rpm
